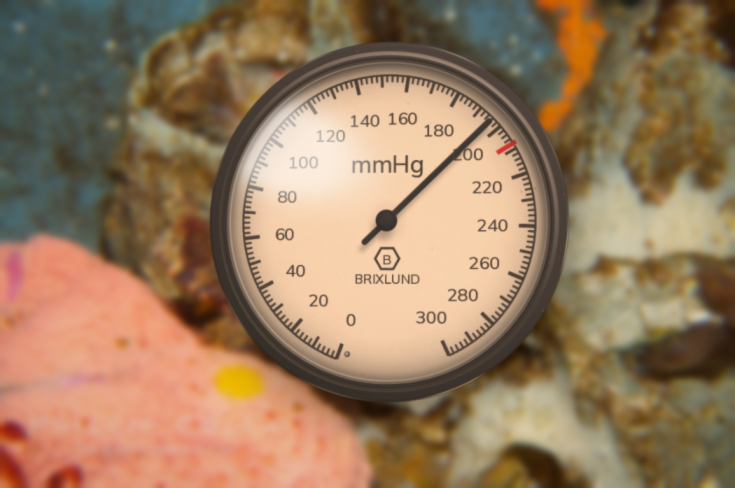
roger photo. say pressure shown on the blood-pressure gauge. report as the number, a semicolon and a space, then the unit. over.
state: 196; mmHg
